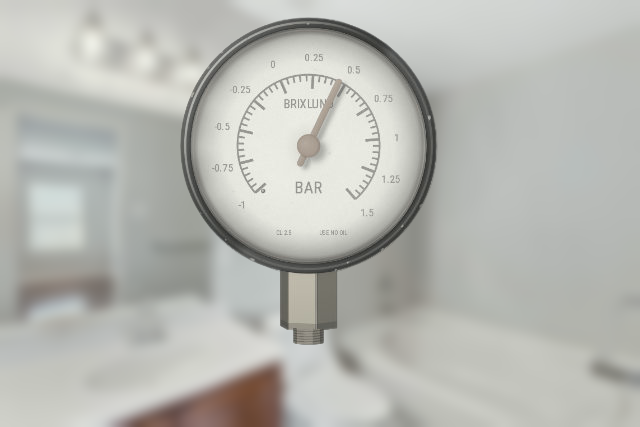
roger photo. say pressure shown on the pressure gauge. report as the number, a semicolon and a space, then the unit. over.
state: 0.45; bar
